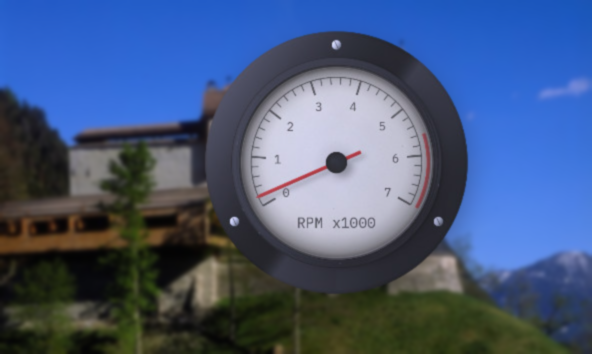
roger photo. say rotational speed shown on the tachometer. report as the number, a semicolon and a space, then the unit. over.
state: 200; rpm
